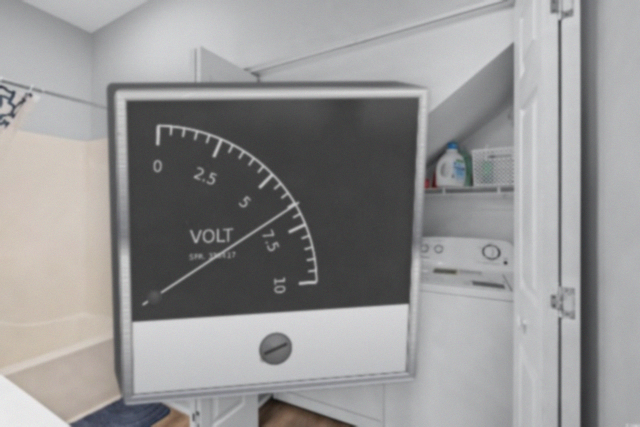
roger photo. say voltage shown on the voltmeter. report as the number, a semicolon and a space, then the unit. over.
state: 6.5; V
